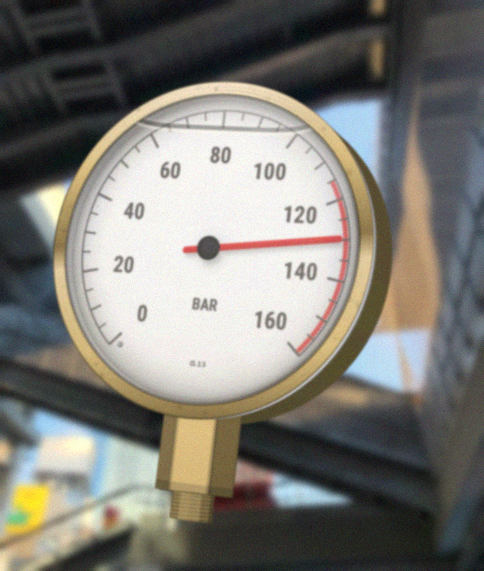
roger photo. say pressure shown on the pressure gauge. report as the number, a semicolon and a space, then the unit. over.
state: 130; bar
